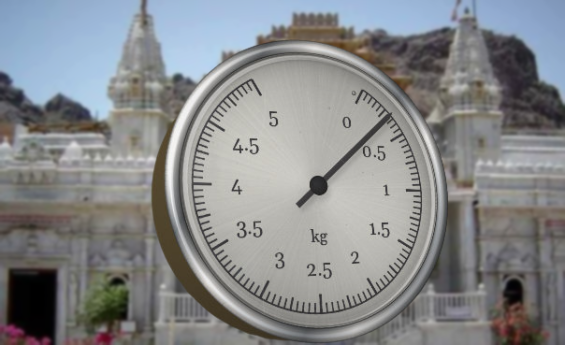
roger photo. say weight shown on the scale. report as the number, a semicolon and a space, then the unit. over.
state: 0.3; kg
